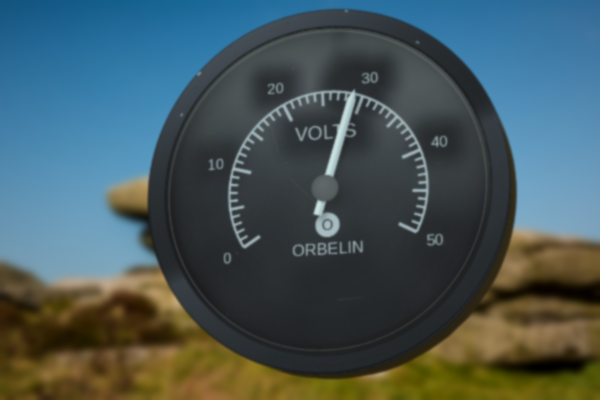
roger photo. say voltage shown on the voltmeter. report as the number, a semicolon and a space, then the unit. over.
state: 29; V
